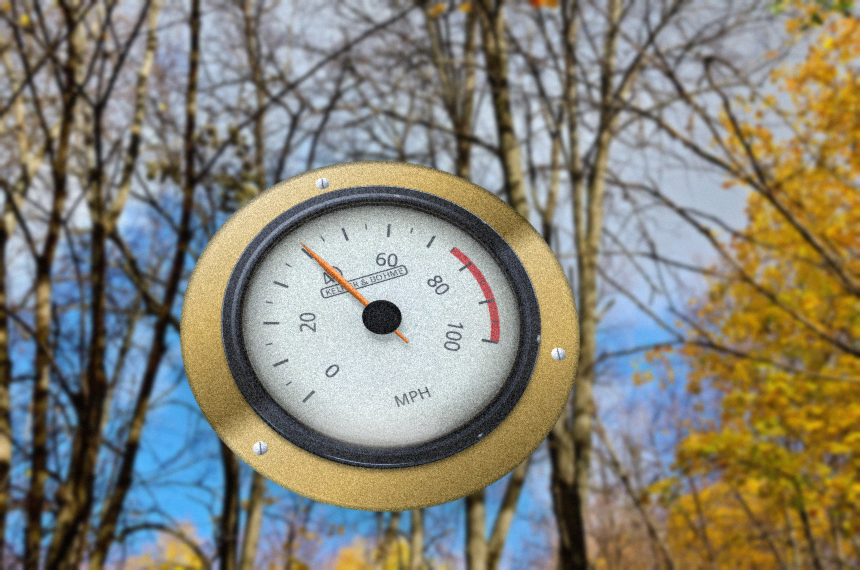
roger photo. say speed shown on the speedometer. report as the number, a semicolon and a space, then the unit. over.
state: 40; mph
